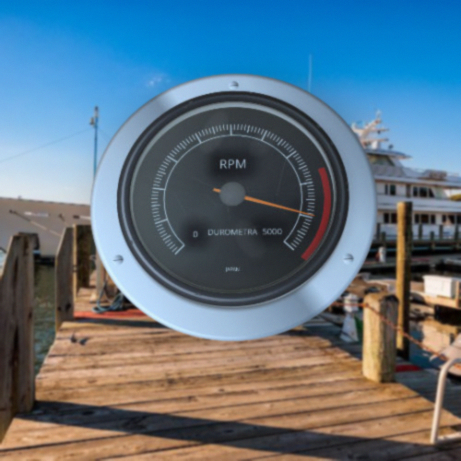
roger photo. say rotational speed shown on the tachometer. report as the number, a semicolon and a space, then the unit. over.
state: 4500; rpm
